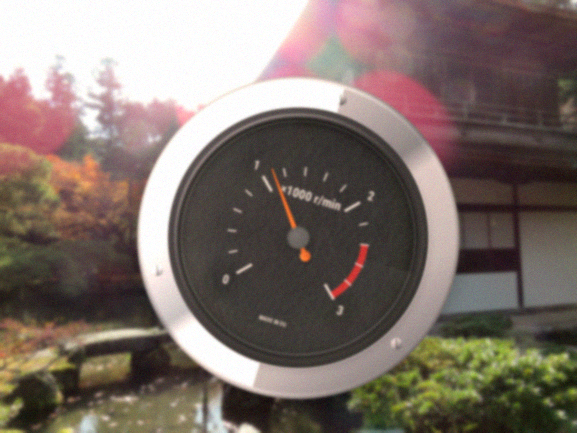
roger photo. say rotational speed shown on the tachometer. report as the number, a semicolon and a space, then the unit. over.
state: 1100; rpm
